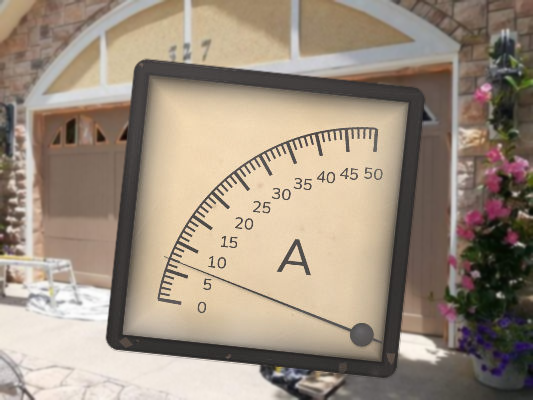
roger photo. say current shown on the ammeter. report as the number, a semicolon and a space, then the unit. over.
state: 7; A
